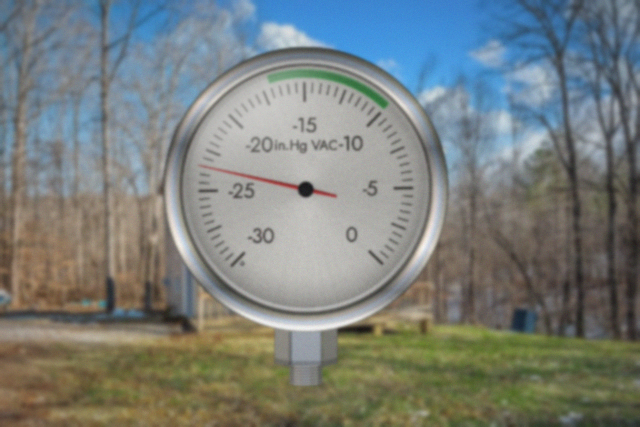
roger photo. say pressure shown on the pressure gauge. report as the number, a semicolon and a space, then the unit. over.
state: -23.5; inHg
